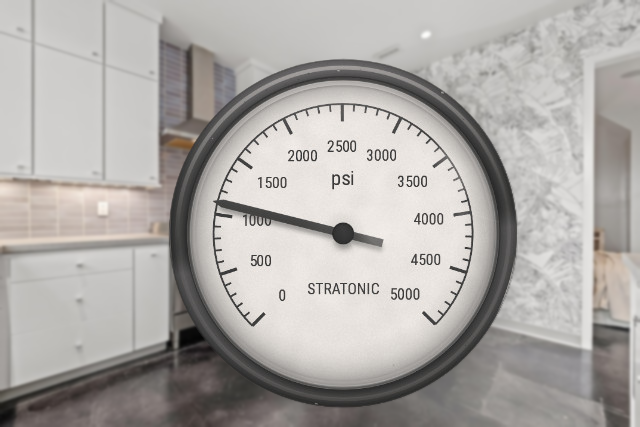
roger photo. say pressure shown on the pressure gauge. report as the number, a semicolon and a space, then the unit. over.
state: 1100; psi
